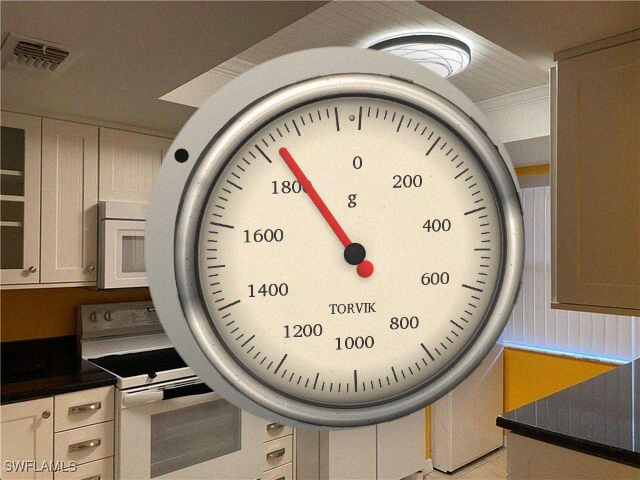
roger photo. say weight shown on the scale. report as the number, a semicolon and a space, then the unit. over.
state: 1840; g
